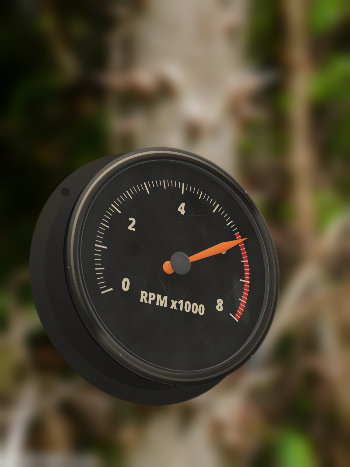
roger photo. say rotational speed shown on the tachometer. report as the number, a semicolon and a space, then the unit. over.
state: 6000; rpm
